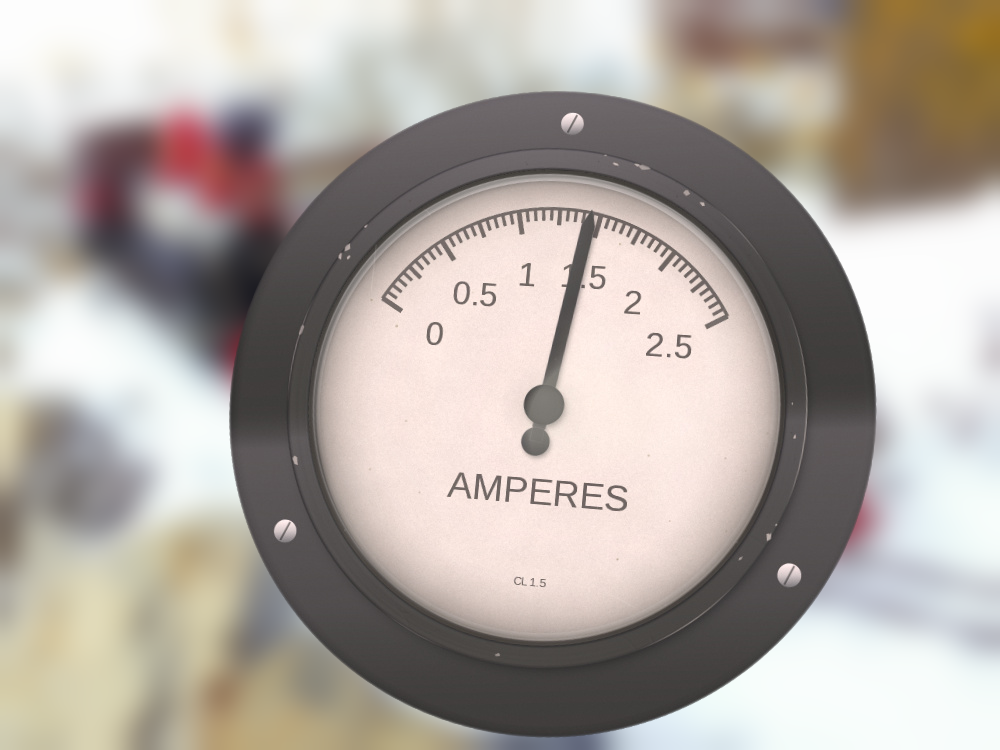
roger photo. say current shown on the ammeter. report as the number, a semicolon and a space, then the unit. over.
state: 1.45; A
